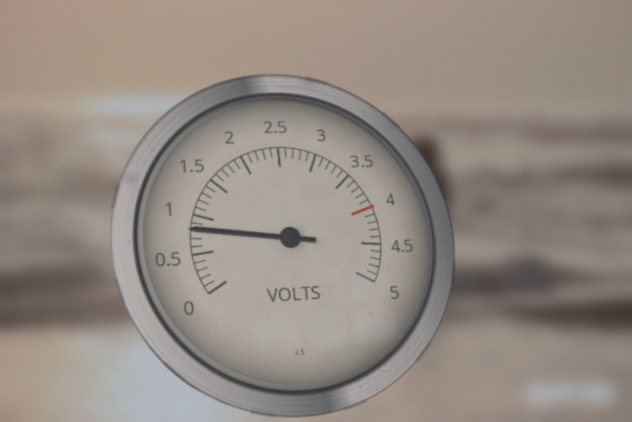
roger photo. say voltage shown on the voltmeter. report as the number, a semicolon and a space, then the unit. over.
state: 0.8; V
